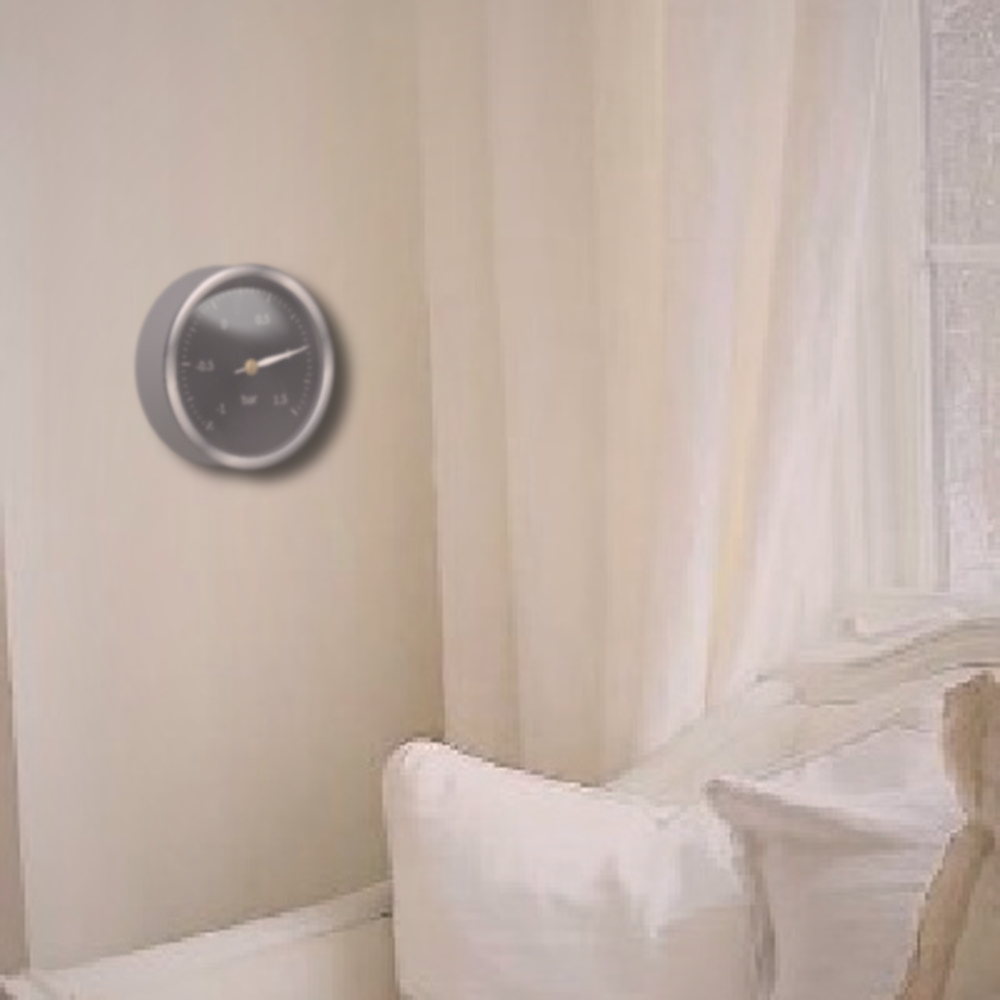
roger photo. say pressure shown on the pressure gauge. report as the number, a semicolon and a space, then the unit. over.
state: 1; bar
